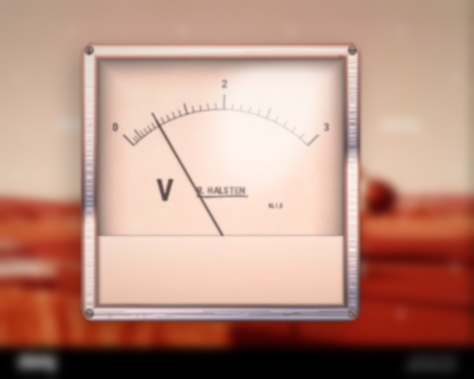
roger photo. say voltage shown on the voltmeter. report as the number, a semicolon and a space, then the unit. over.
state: 1; V
